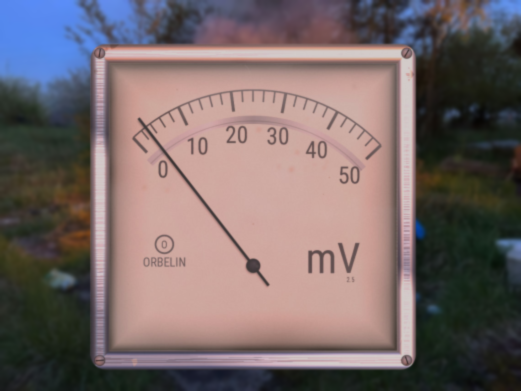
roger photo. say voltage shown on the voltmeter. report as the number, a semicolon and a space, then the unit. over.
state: 3; mV
